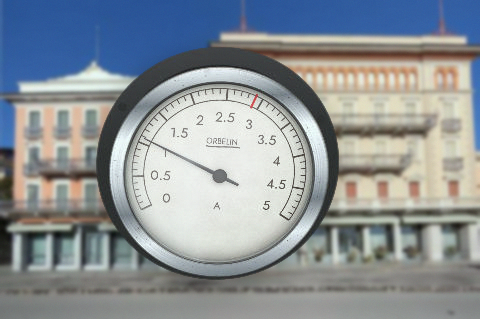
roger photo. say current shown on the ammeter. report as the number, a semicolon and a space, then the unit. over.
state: 1.1; A
